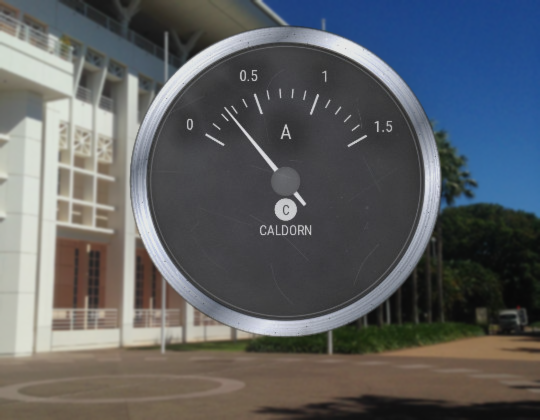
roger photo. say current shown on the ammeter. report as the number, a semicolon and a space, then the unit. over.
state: 0.25; A
